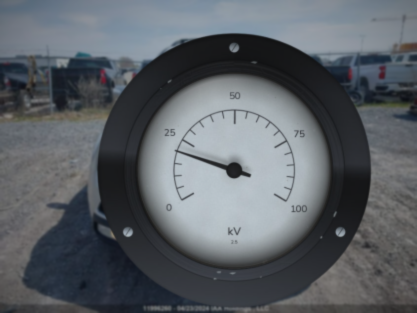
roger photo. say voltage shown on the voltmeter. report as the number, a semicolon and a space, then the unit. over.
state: 20; kV
